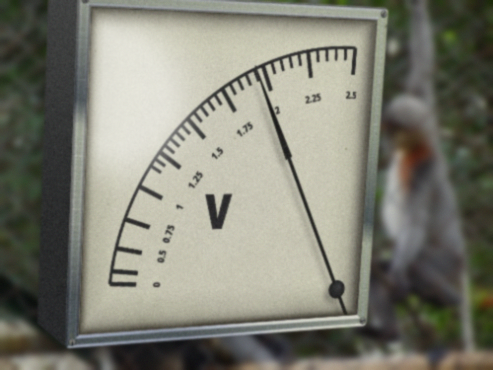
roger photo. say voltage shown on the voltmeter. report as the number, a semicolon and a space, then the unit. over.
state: 1.95; V
